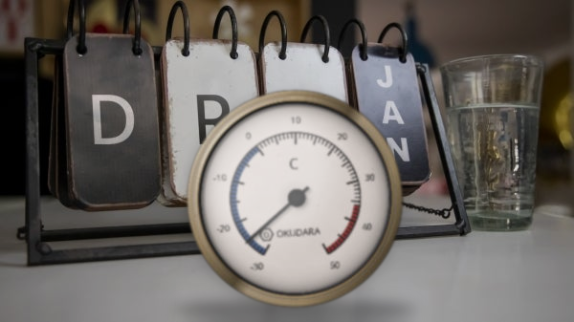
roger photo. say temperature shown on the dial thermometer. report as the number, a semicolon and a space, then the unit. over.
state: -25; °C
